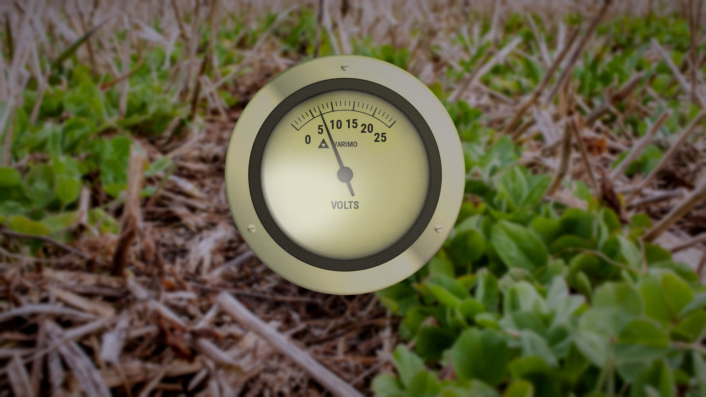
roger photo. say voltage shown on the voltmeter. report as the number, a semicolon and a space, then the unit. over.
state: 7; V
